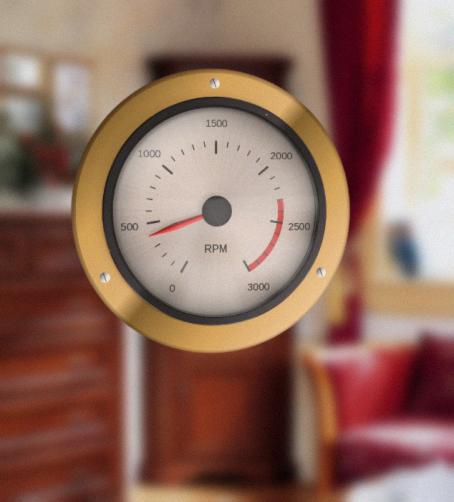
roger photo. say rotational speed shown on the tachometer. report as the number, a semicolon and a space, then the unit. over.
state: 400; rpm
